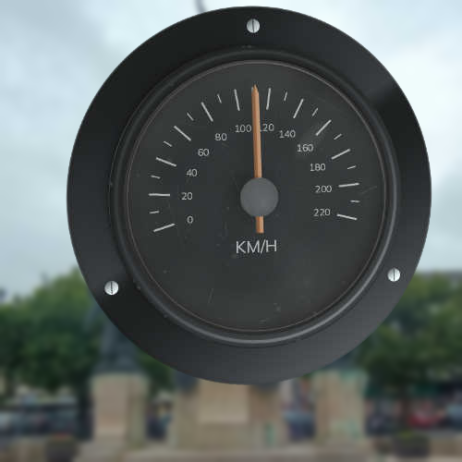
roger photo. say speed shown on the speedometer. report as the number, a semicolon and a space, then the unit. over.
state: 110; km/h
